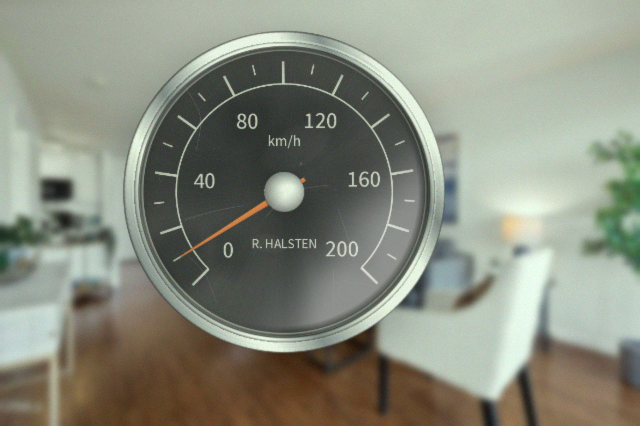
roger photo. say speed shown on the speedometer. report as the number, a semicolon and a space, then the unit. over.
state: 10; km/h
